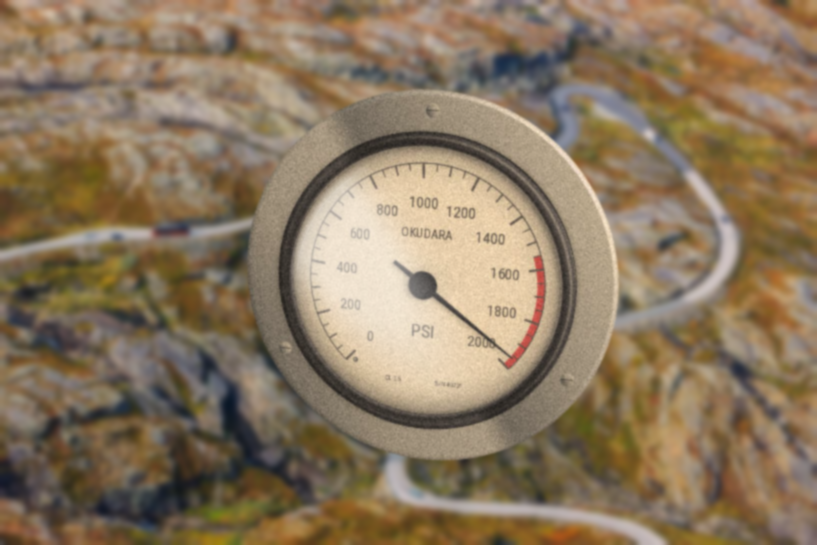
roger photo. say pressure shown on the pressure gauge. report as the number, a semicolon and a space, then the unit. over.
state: 1950; psi
